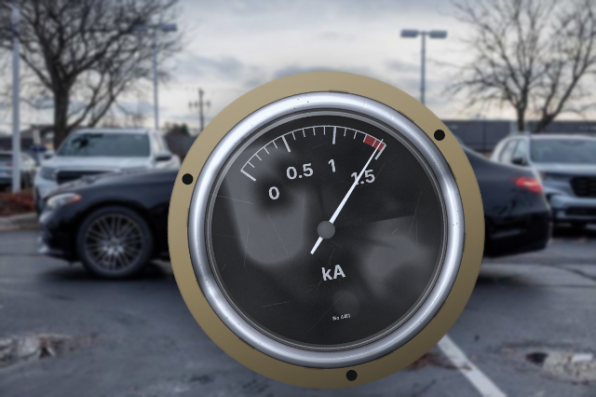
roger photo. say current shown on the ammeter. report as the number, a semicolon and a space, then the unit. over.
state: 1.45; kA
